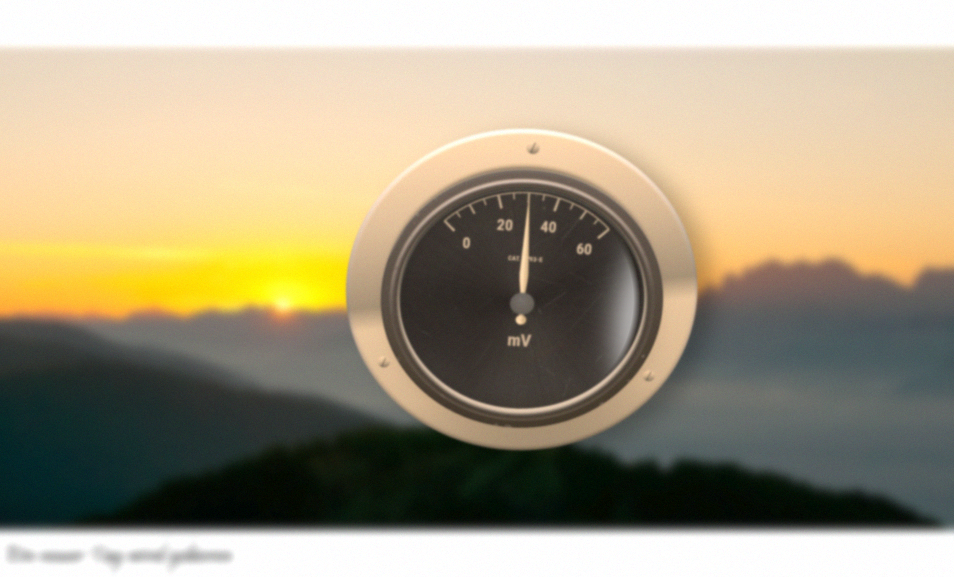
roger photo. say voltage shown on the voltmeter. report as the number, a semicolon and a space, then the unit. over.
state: 30; mV
